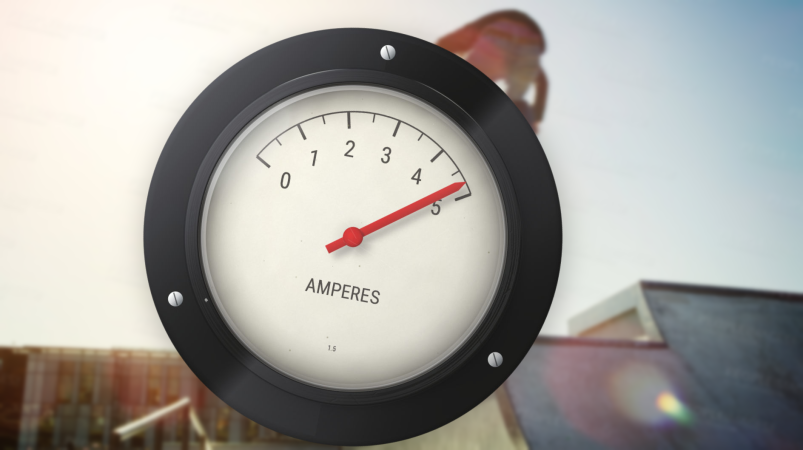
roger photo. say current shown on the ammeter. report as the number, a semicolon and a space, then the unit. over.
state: 4.75; A
